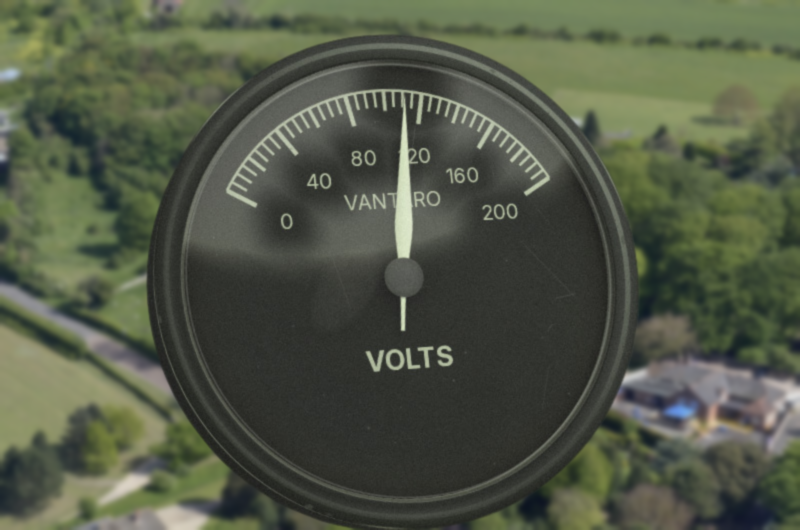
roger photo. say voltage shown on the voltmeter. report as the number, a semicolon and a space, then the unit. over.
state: 110; V
